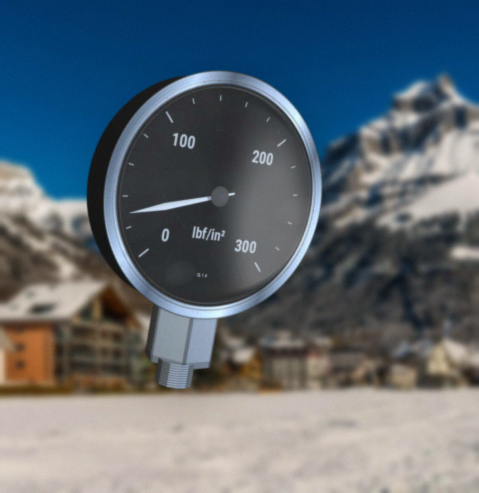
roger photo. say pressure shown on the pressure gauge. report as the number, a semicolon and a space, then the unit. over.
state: 30; psi
